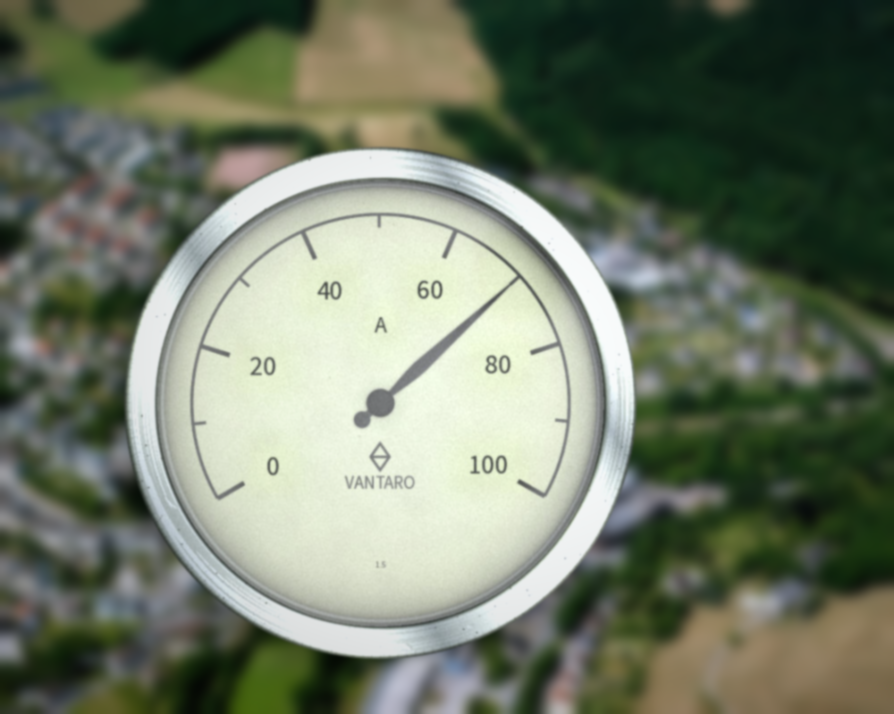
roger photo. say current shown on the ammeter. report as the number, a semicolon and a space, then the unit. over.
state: 70; A
